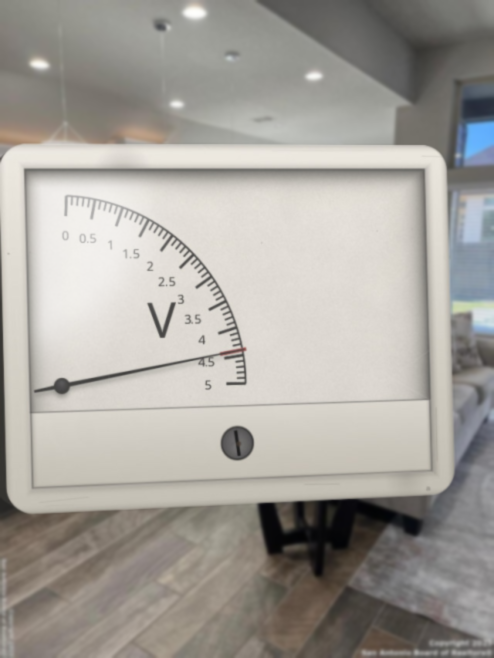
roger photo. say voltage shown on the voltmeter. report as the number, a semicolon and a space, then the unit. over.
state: 4.4; V
